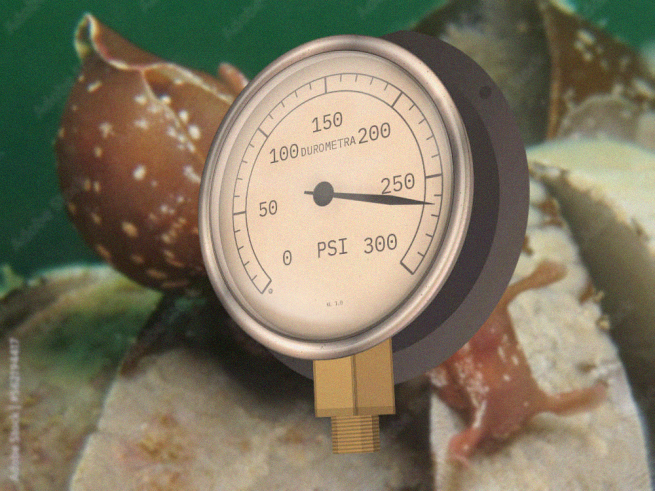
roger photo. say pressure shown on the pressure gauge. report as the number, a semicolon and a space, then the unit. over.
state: 265; psi
